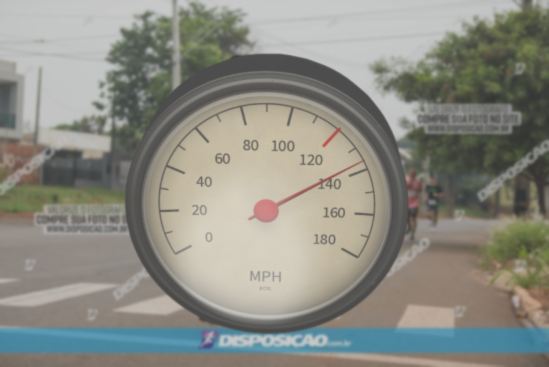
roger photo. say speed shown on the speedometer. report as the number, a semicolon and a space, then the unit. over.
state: 135; mph
